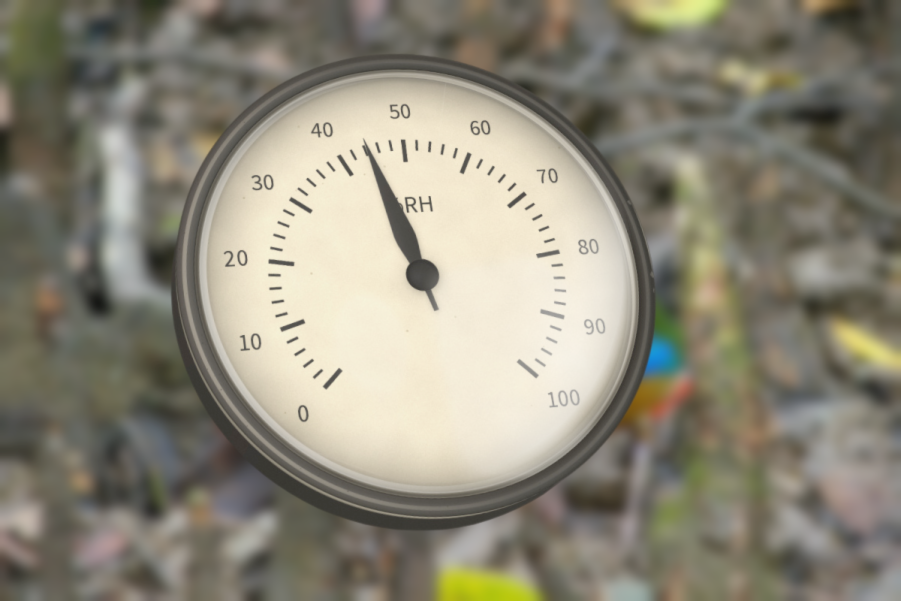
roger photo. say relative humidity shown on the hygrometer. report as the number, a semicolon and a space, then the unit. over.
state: 44; %
